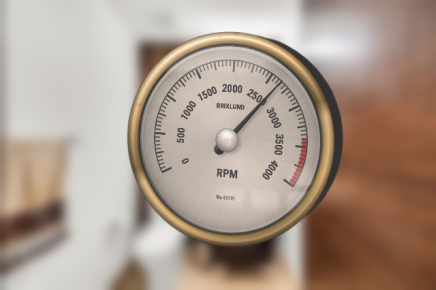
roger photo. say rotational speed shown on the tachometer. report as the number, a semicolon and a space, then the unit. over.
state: 2650; rpm
